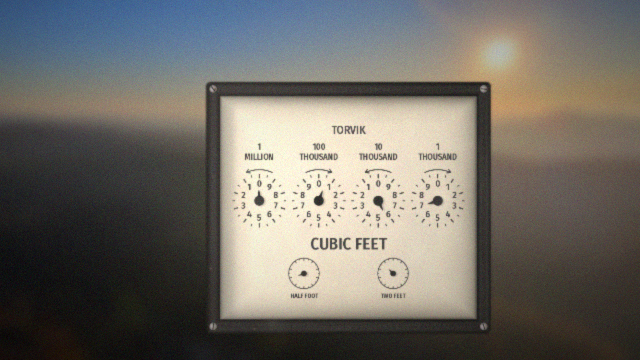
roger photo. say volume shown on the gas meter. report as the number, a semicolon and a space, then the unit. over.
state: 5700; ft³
